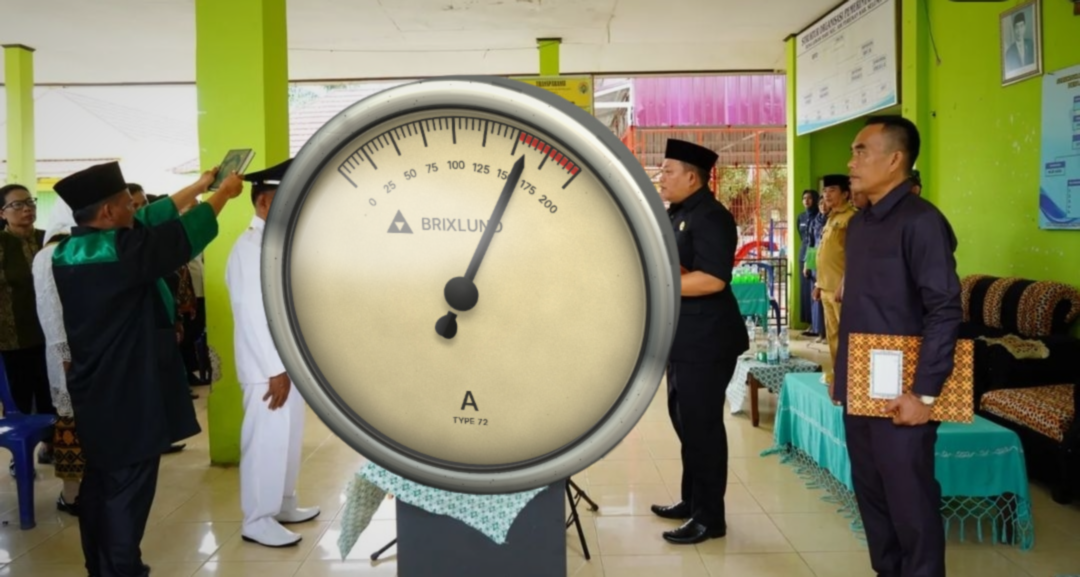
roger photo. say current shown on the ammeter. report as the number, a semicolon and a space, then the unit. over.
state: 160; A
